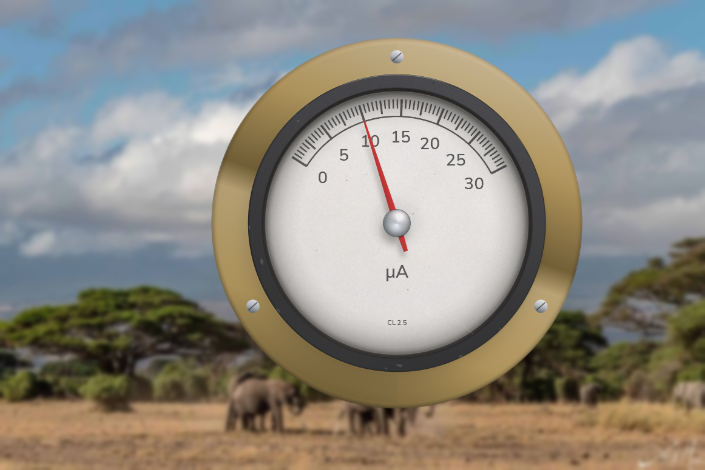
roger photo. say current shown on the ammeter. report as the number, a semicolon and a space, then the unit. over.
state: 10; µA
